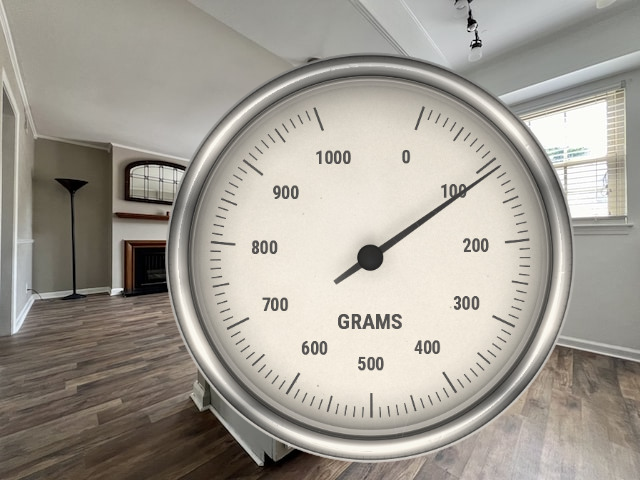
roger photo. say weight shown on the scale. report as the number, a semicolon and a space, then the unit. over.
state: 110; g
